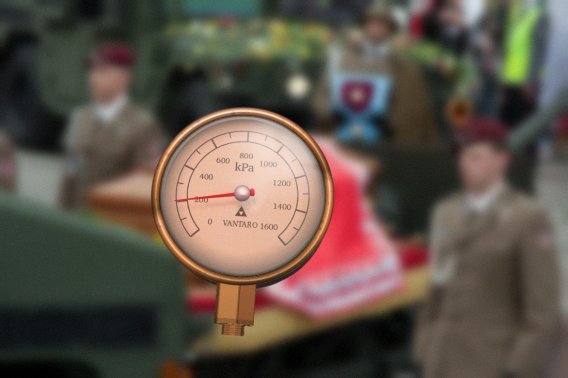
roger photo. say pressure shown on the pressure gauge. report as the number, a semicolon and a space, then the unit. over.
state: 200; kPa
